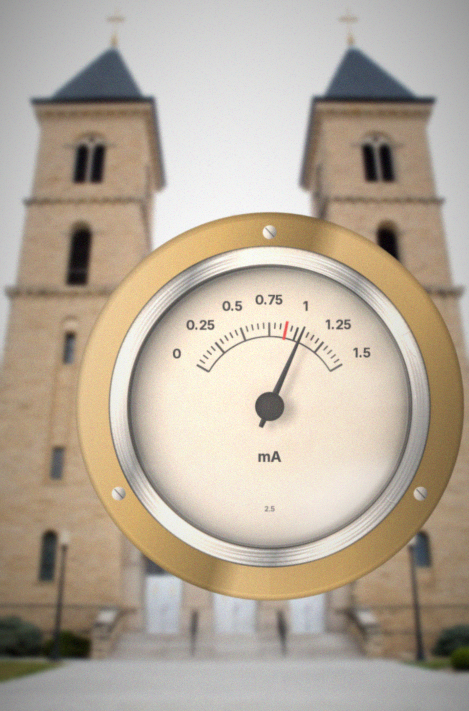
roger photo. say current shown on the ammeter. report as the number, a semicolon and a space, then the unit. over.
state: 1.05; mA
